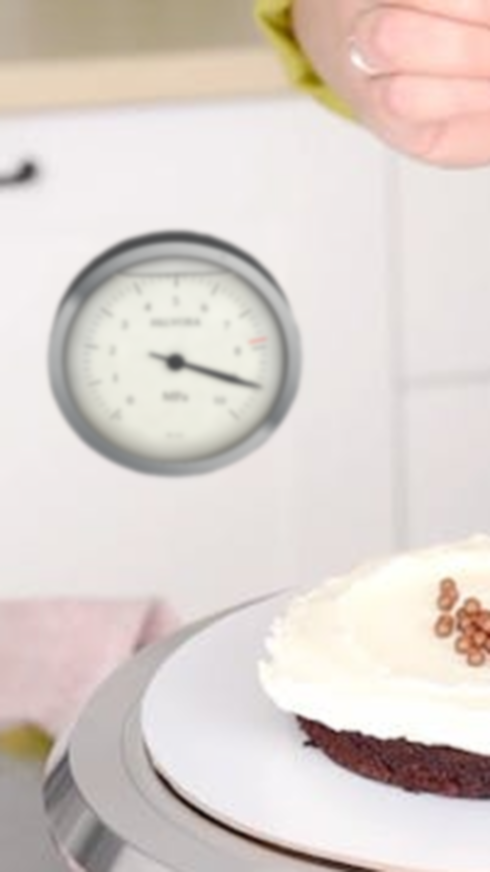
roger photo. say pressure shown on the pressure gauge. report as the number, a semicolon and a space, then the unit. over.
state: 9; MPa
